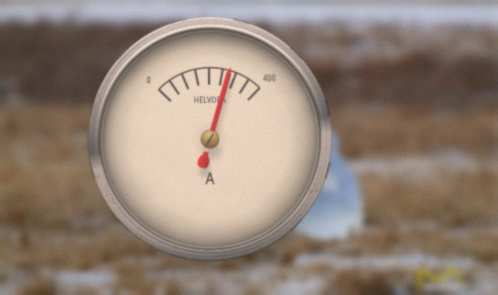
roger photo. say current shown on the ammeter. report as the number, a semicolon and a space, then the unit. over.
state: 275; A
